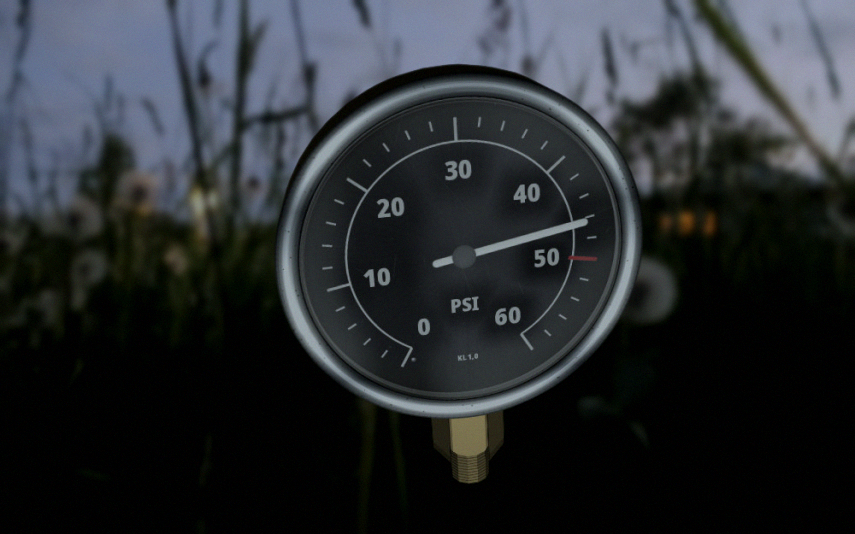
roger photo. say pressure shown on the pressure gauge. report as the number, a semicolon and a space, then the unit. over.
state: 46; psi
